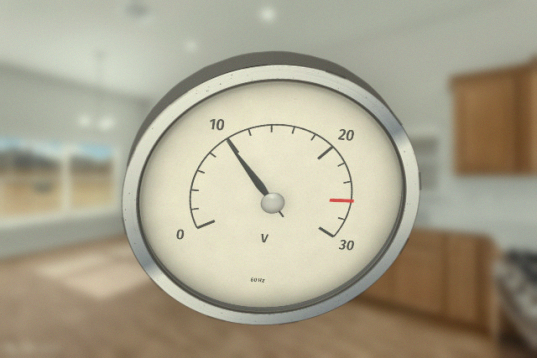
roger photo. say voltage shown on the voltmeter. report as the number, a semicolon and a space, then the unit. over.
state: 10; V
